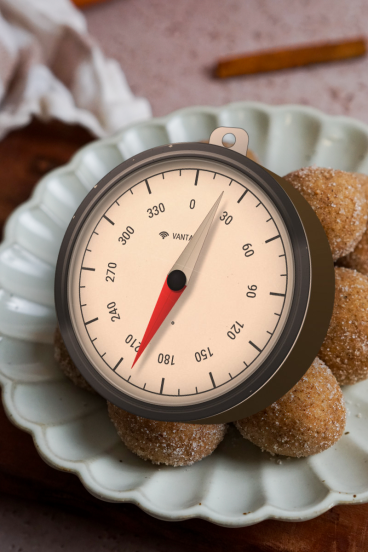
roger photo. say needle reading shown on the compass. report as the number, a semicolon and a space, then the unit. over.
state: 200; °
